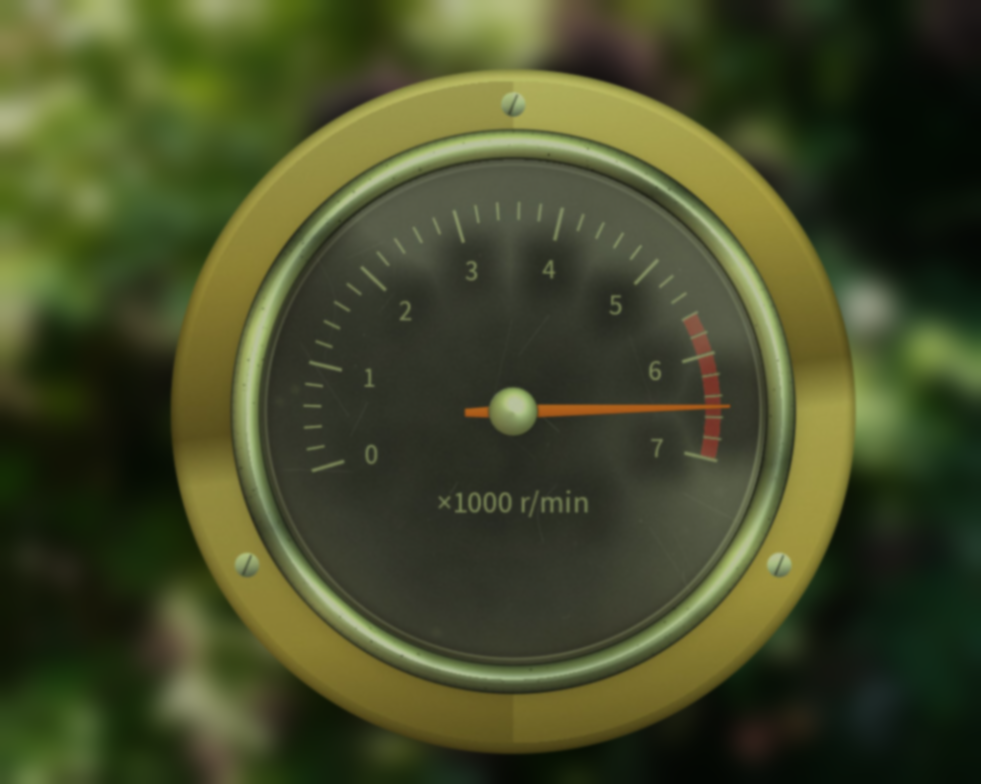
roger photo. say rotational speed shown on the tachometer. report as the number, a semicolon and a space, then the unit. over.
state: 6500; rpm
